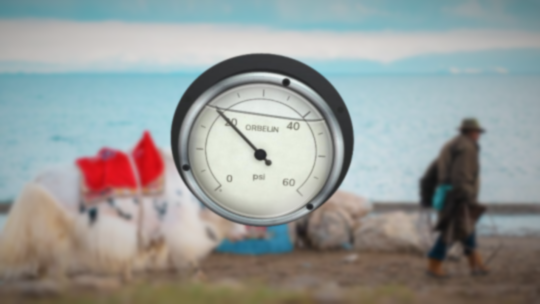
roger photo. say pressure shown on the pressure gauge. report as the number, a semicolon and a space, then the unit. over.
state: 20; psi
